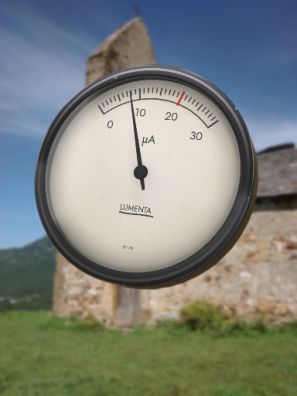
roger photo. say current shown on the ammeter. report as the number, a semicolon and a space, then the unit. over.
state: 8; µA
